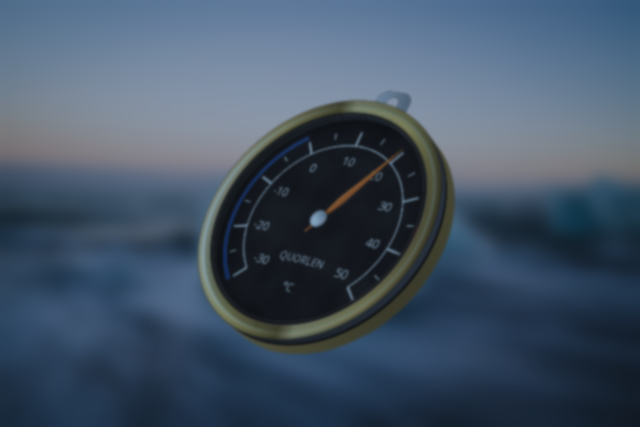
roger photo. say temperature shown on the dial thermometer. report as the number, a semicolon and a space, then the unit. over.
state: 20; °C
